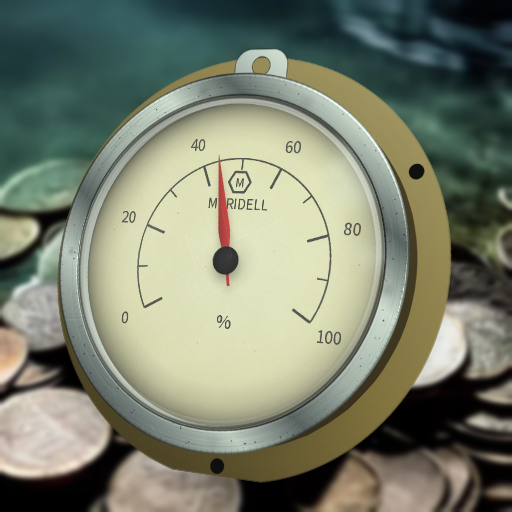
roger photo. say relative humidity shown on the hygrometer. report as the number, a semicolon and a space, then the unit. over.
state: 45; %
